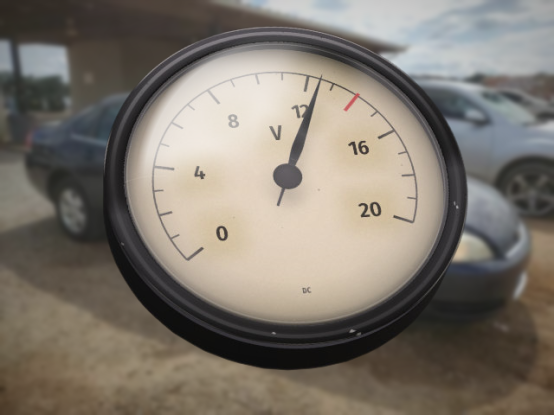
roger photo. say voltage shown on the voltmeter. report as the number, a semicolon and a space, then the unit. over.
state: 12.5; V
